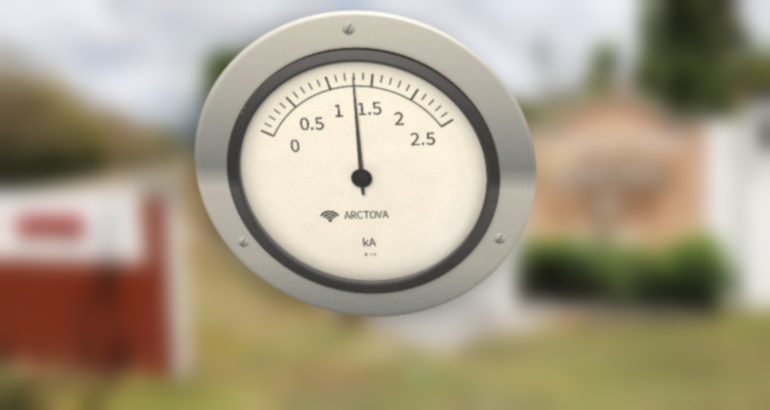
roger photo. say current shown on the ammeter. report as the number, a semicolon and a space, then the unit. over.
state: 1.3; kA
